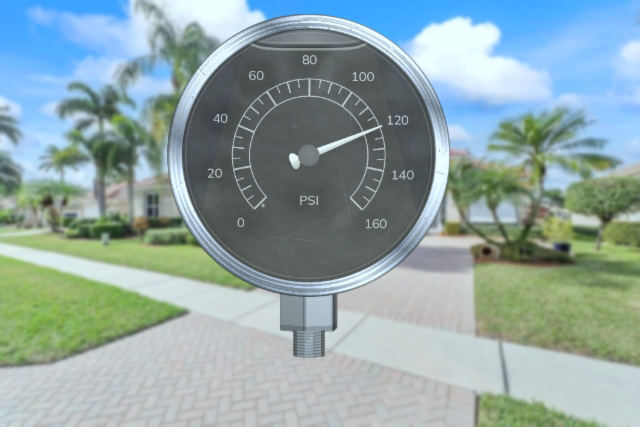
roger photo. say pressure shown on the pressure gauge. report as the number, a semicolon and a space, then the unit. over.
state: 120; psi
